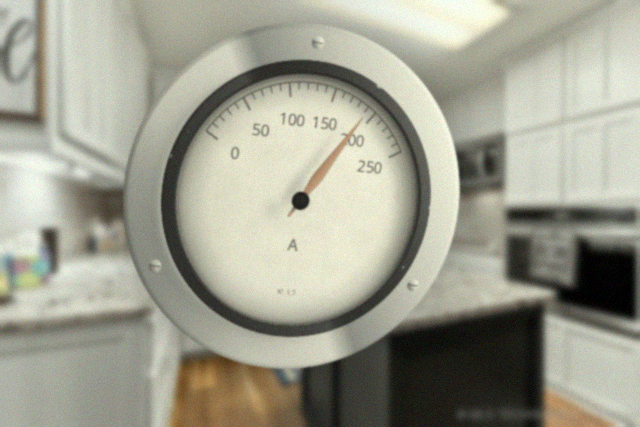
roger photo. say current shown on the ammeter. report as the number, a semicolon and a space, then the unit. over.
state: 190; A
